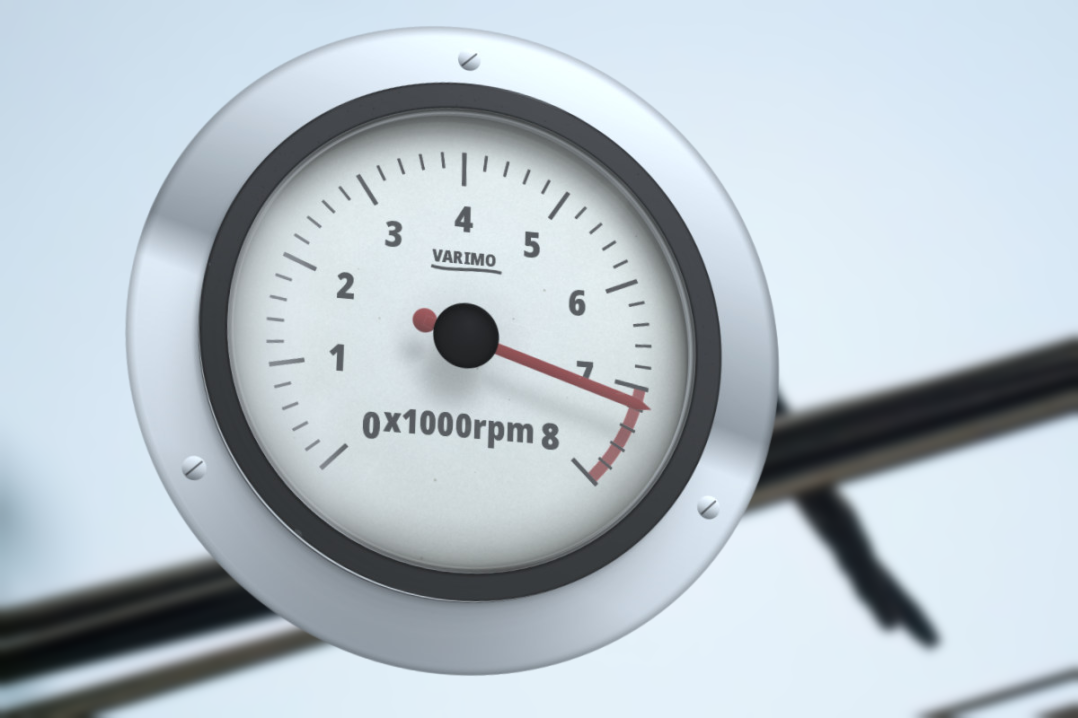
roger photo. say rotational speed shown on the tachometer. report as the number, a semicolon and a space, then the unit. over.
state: 7200; rpm
